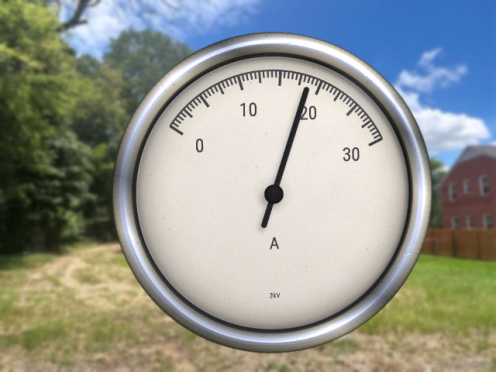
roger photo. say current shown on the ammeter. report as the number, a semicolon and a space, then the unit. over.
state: 18.5; A
